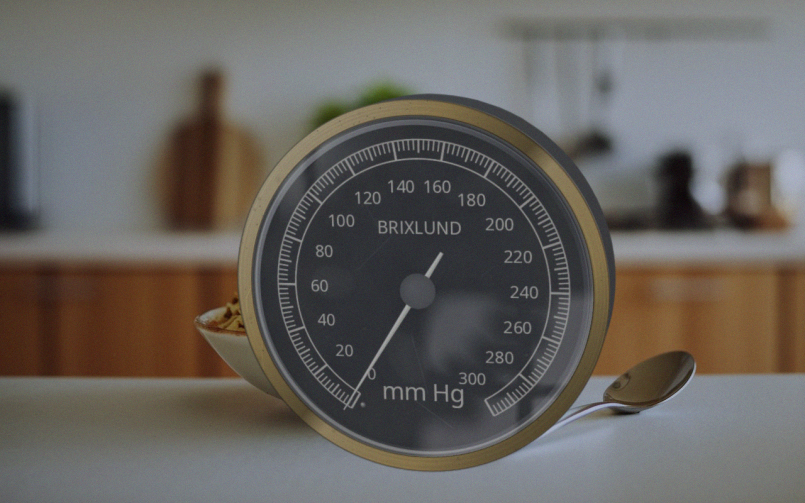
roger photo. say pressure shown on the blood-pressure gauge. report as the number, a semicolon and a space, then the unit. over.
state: 2; mmHg
